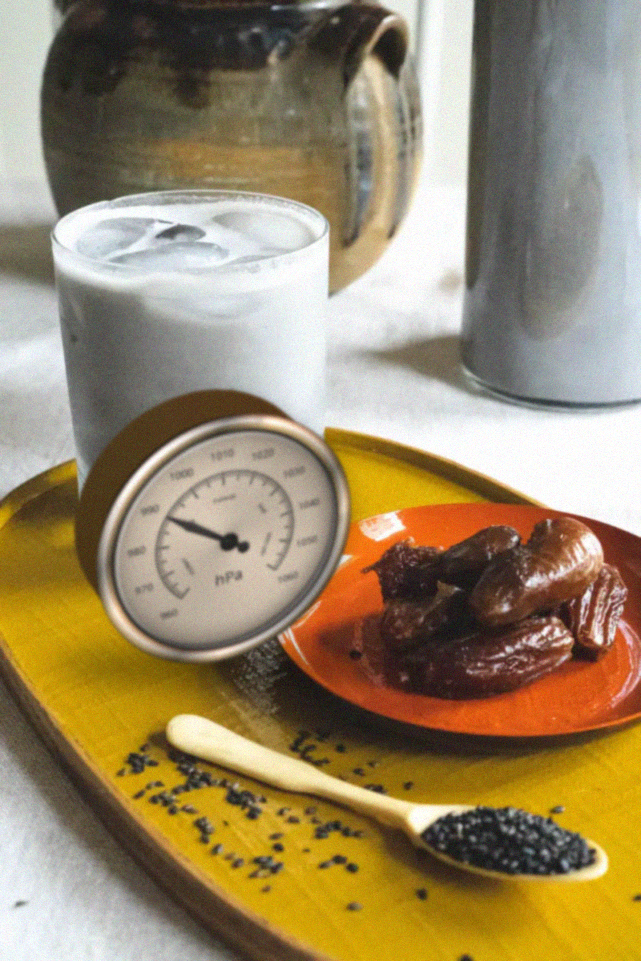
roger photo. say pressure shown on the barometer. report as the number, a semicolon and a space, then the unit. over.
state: 990; hPa
